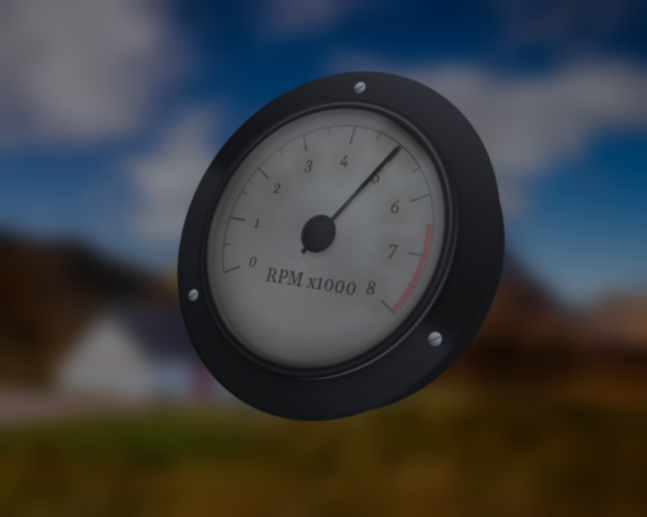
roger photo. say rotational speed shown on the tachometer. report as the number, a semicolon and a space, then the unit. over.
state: 5000; rpm
